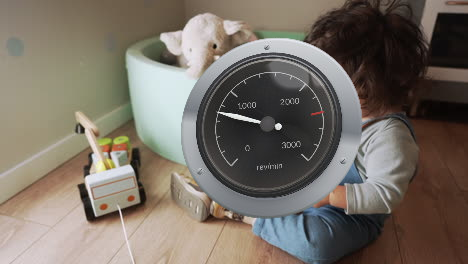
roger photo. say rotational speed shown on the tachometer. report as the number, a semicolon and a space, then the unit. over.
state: 700; rpm
